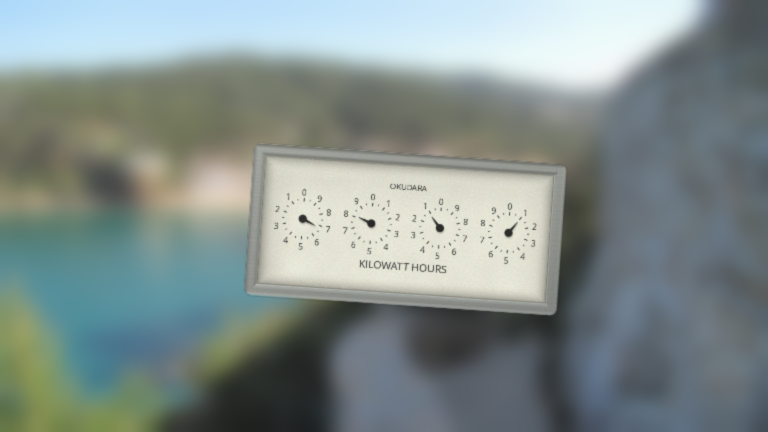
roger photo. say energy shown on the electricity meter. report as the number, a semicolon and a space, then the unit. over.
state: 6811; kWh
